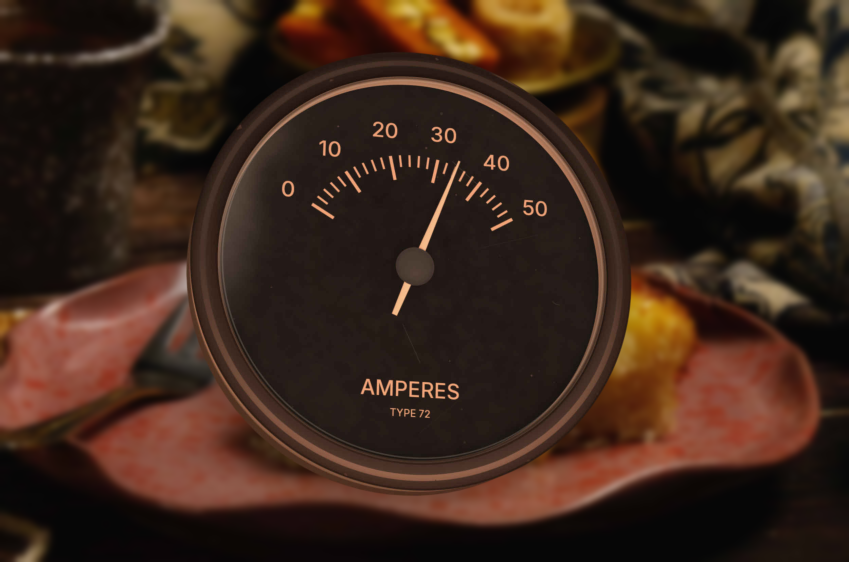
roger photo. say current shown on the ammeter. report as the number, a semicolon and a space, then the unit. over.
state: 34; A
